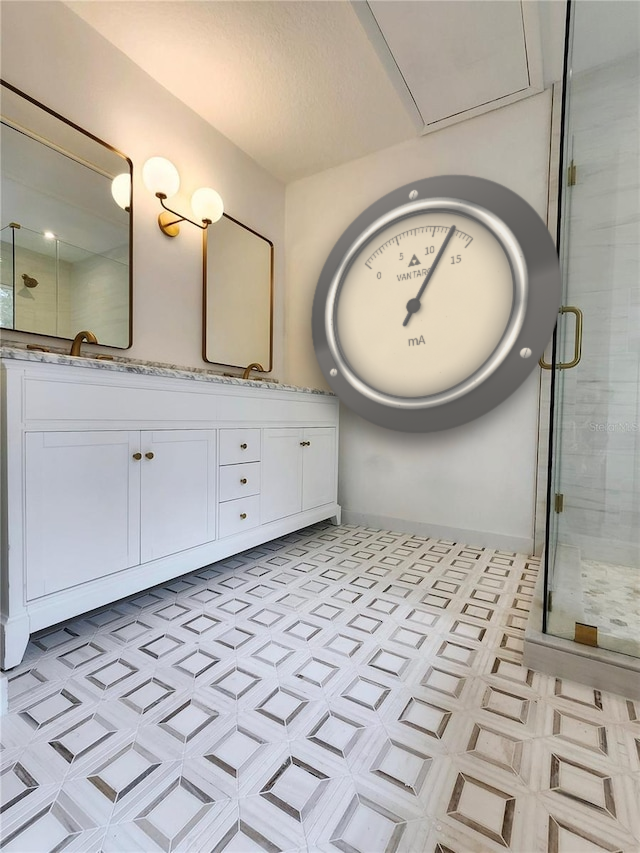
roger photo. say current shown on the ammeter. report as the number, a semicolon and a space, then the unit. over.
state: 12.5; mA
